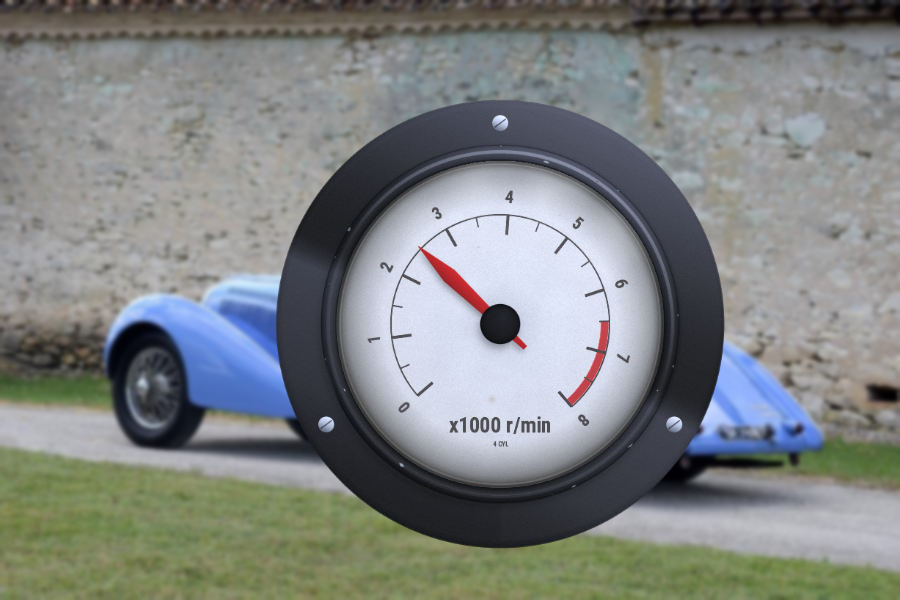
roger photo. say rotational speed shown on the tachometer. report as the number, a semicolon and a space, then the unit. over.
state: 2500; rpm
